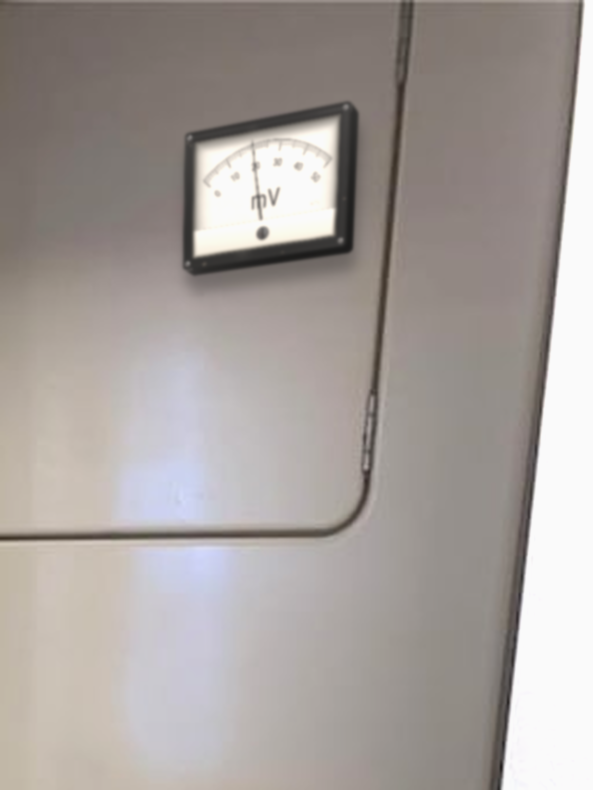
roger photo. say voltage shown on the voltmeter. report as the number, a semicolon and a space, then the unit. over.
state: 20; mV
